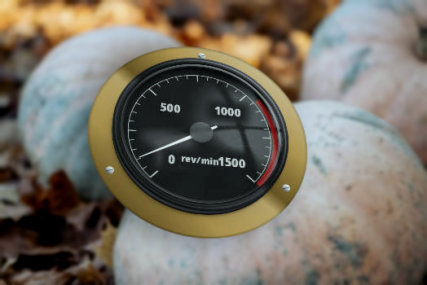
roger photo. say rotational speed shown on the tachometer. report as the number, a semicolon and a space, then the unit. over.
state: 100; rpm
